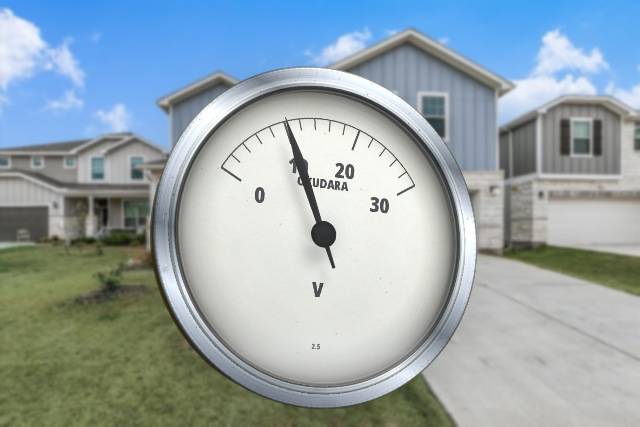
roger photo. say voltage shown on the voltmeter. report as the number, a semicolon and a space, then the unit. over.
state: 10; V
